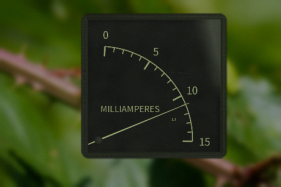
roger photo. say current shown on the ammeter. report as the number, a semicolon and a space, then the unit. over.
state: 11; mA
